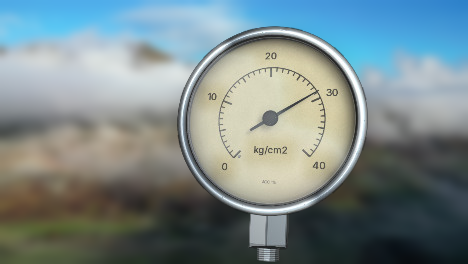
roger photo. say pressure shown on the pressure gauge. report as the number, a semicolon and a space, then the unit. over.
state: 29; kg/cm²
